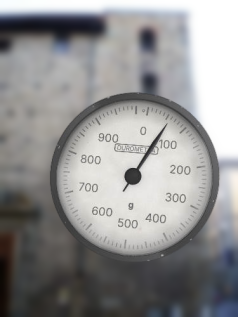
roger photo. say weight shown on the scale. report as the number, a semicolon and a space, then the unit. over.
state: 60; g
